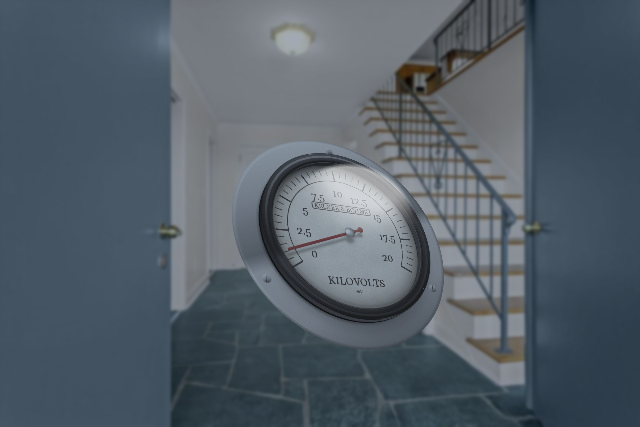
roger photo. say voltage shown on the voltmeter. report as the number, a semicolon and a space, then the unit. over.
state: 1; kV
